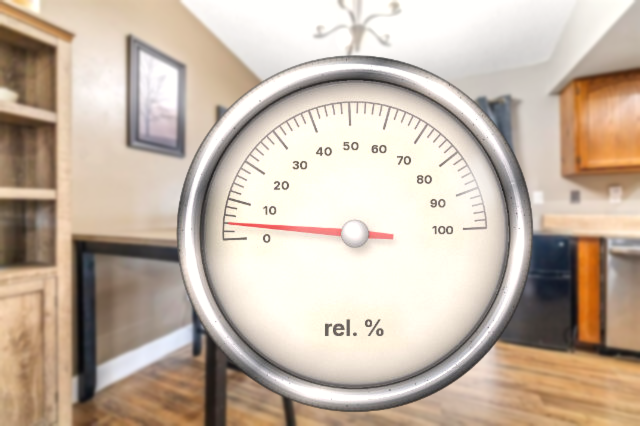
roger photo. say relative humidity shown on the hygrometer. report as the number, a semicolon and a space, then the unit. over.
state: 4; %
